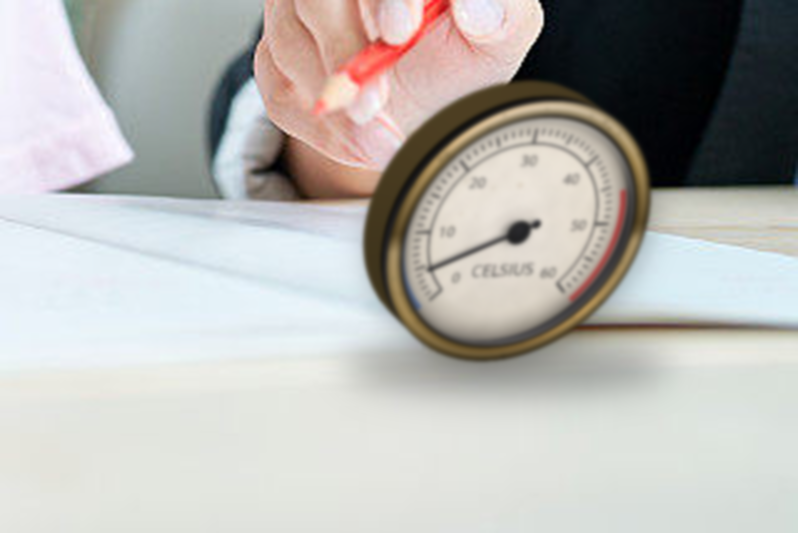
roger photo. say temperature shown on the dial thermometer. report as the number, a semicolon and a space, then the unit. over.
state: 5; °C
